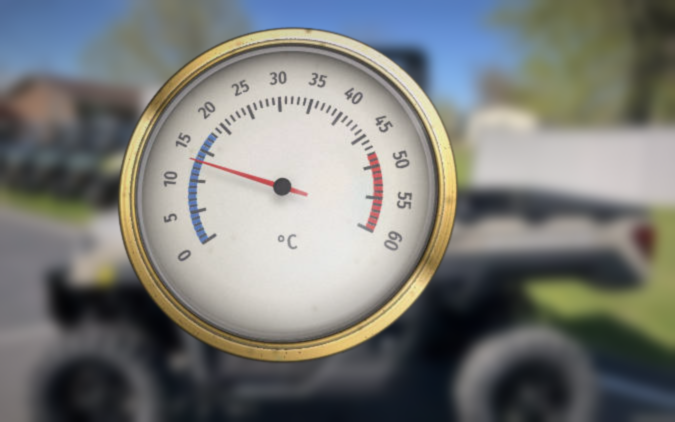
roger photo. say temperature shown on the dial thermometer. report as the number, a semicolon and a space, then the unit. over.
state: 13; °C
